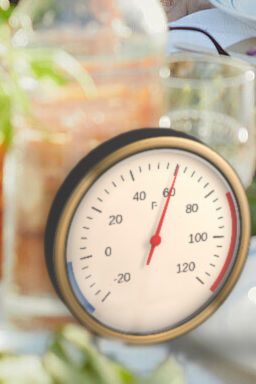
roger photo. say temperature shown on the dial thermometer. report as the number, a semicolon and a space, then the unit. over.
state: 60; °F
